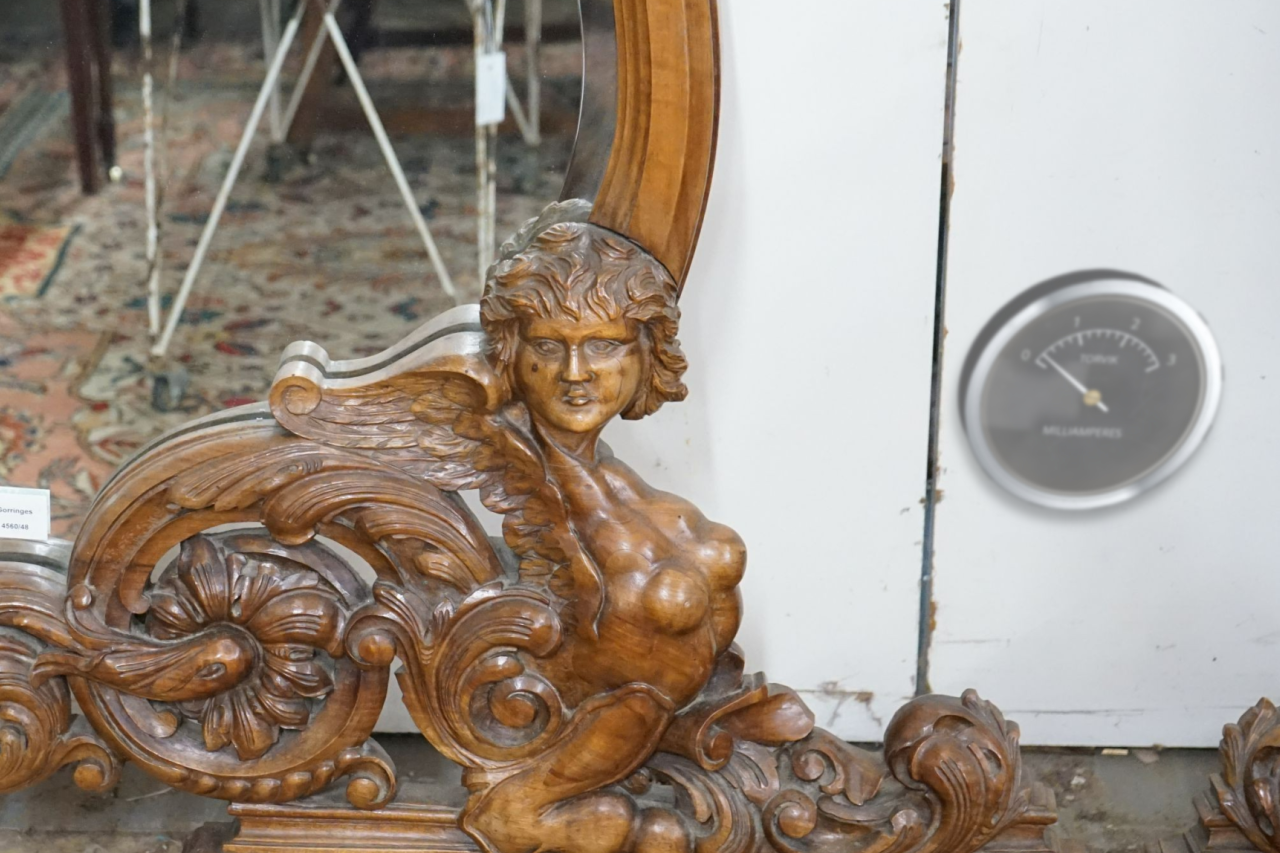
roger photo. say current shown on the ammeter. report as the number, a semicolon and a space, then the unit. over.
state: 0.2; mA
